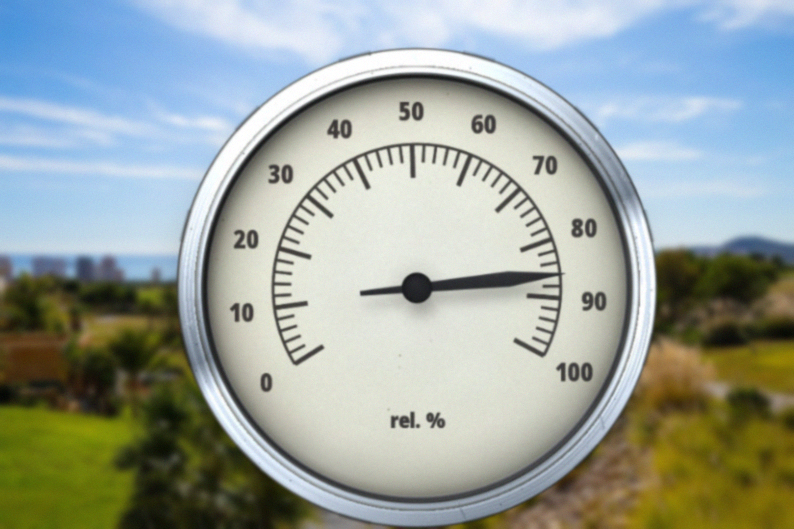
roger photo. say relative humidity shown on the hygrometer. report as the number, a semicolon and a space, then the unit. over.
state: 86; %
